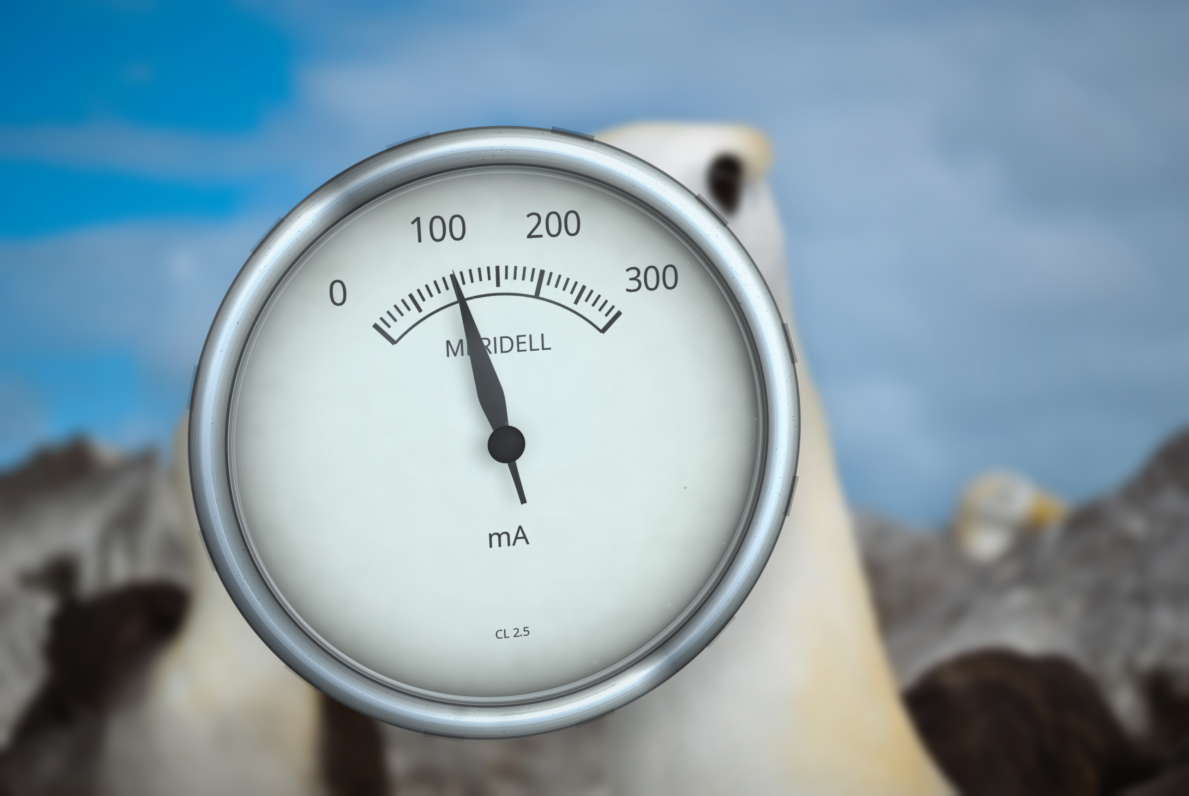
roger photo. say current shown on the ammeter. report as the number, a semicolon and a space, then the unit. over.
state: 100; mA
